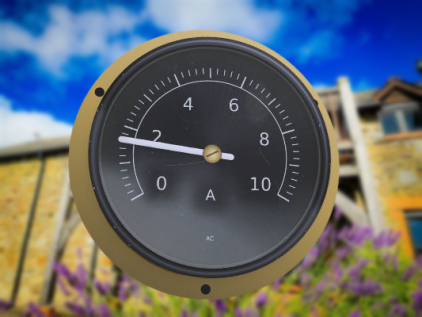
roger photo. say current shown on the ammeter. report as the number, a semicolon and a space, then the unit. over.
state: 1.6; A
